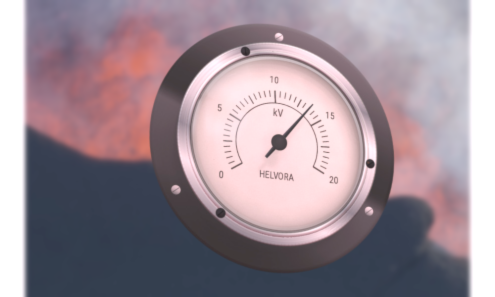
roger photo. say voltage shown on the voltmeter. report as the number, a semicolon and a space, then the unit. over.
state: 13.5; kV
